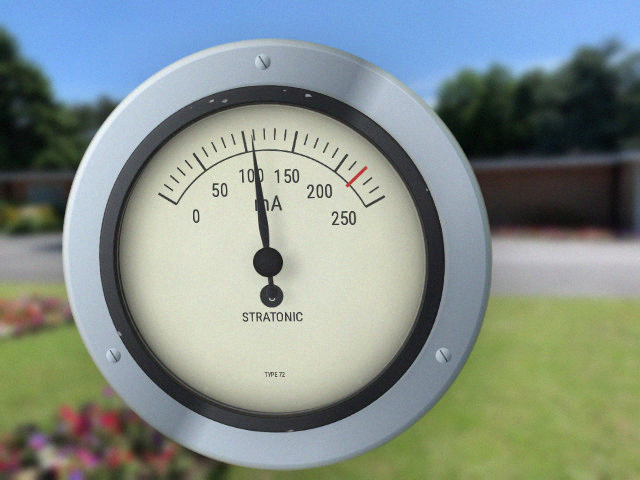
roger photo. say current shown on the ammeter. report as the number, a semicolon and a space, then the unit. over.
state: 110; mA
